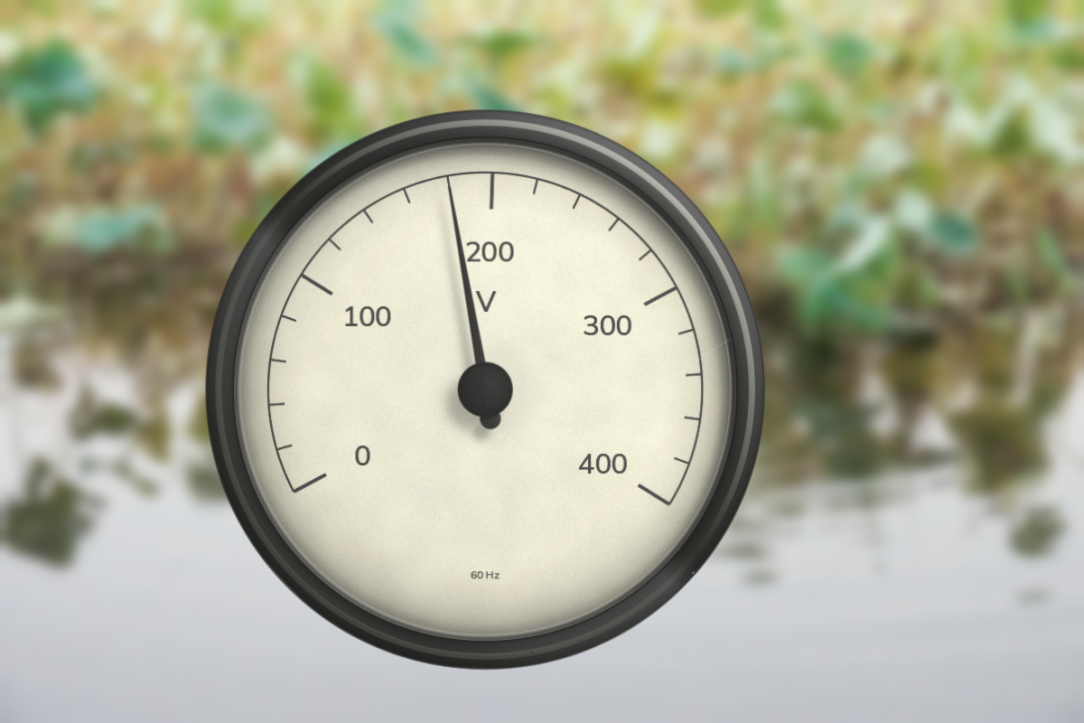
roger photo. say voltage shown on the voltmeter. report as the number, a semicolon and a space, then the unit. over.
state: 180; V
